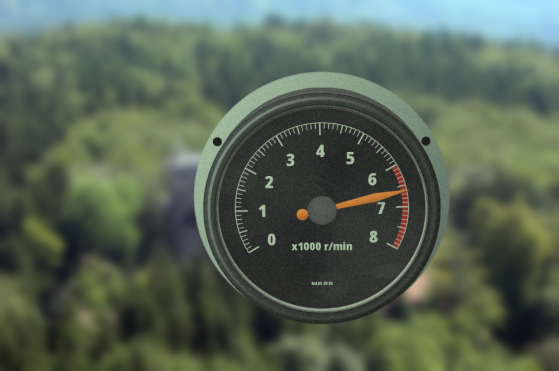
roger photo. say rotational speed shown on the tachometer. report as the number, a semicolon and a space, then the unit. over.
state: 6600; rpm
